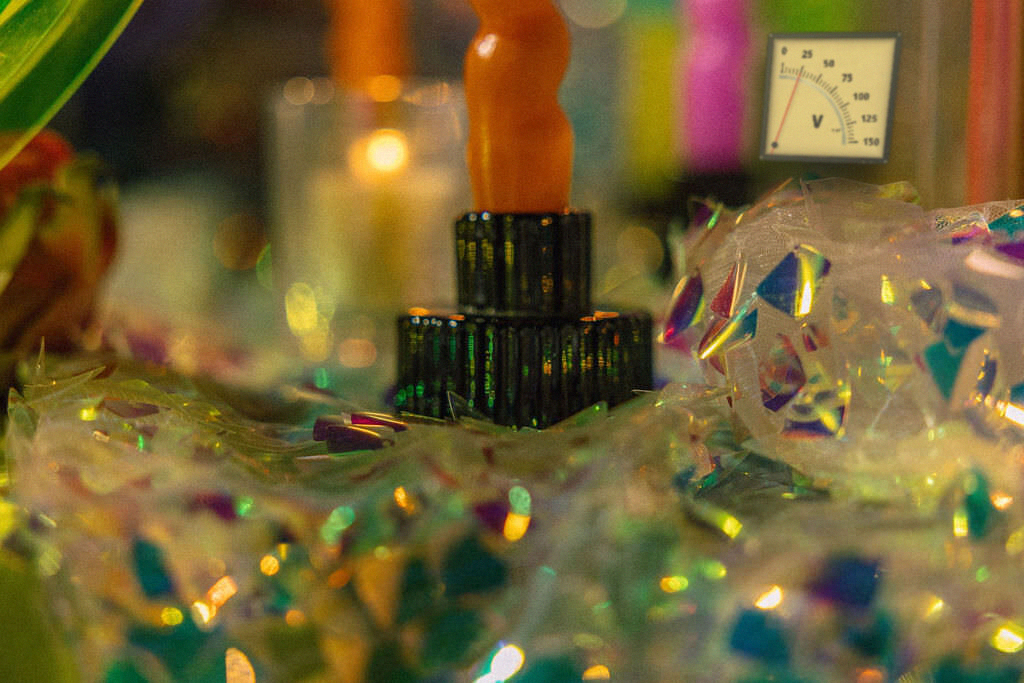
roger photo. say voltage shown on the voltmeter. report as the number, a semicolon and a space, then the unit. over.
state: 25; V
